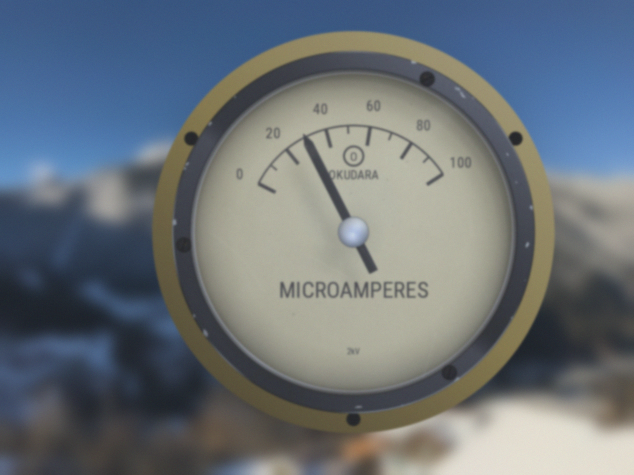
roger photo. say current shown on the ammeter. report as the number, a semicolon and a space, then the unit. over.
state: 30; µA
